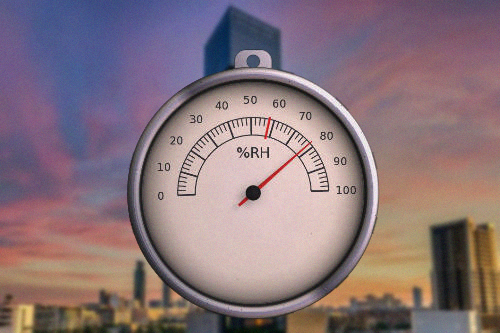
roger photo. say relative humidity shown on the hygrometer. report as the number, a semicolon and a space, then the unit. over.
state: 78; %
